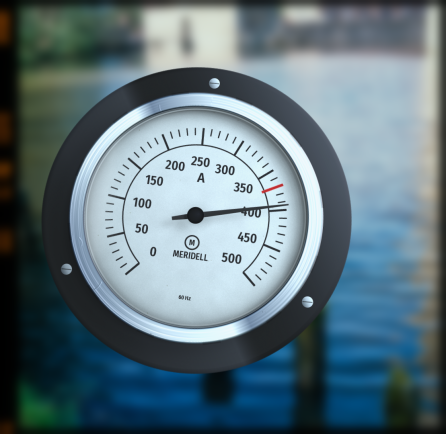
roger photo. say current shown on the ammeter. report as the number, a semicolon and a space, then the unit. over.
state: 395; A
